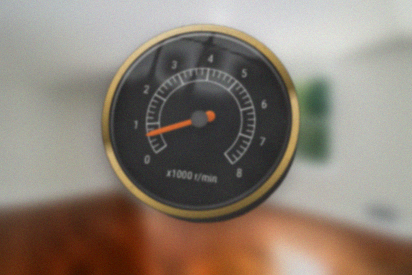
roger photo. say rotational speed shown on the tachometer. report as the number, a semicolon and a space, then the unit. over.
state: 600; rpm
